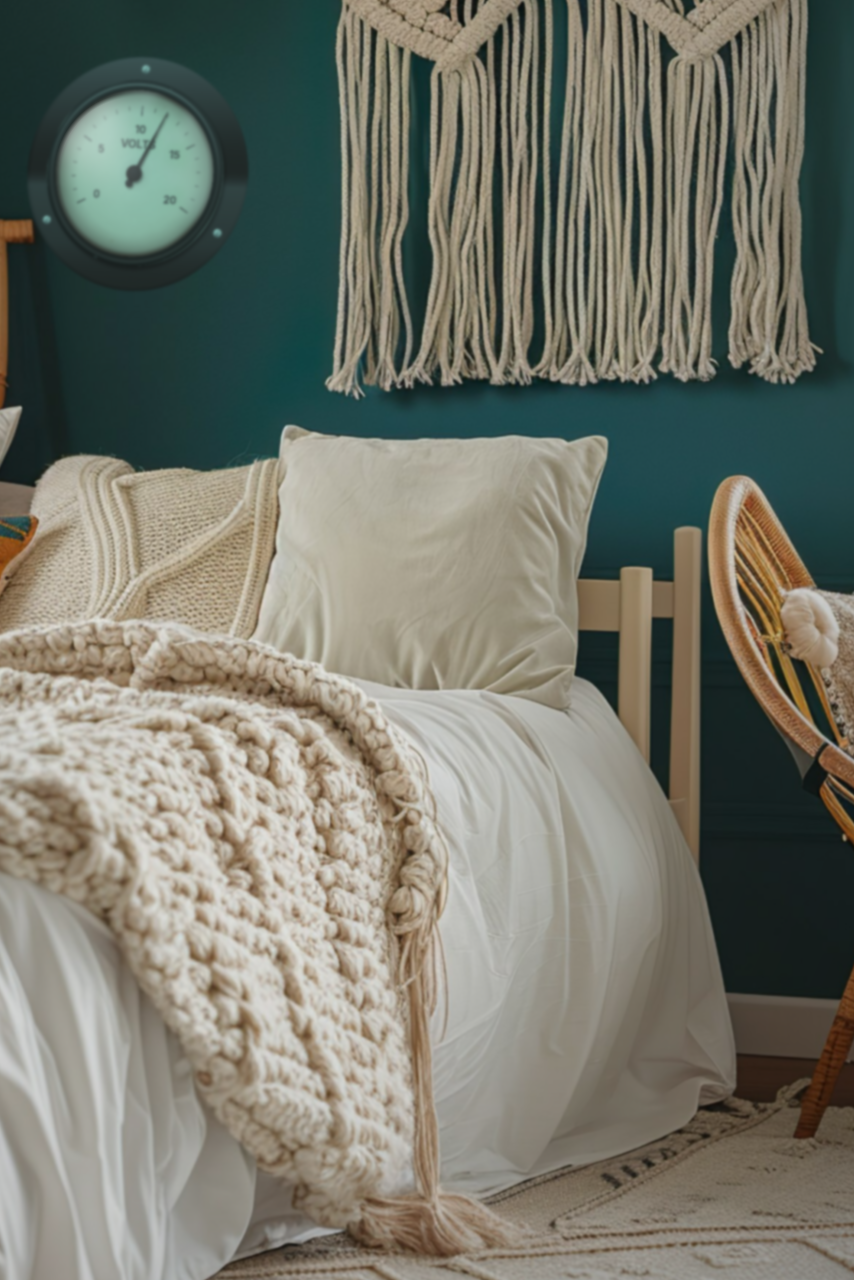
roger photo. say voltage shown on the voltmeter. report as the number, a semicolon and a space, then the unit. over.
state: 12; V
